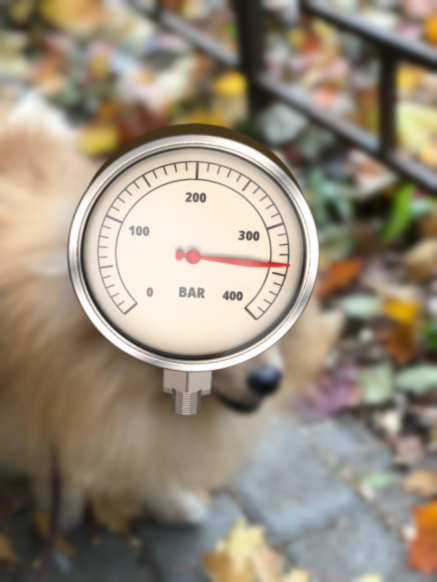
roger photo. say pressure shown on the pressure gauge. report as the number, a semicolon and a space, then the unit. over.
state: 340; bar
